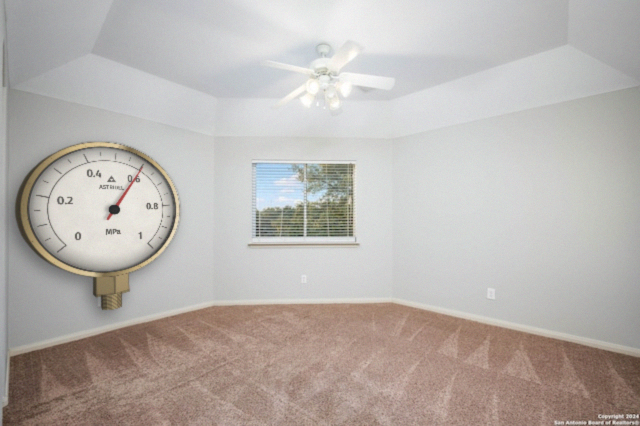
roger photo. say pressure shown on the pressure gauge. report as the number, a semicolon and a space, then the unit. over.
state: 0.6; MPa
